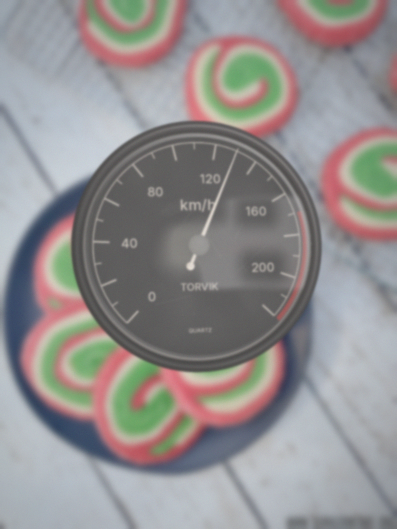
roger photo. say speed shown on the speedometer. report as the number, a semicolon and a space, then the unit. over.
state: 130; km/h
